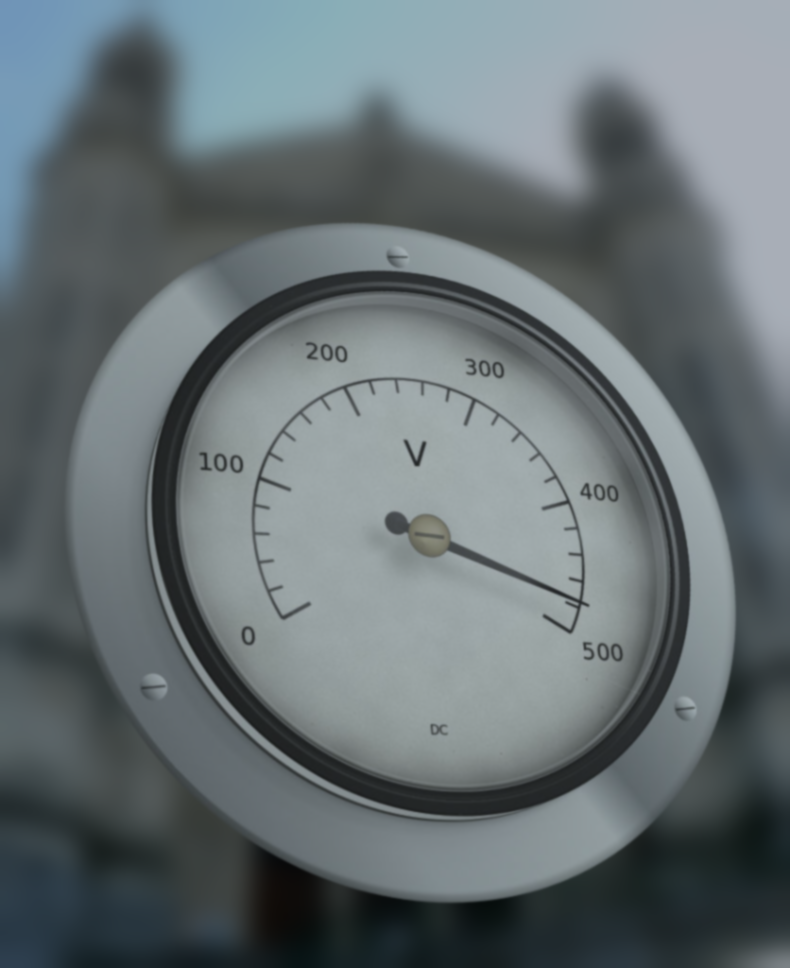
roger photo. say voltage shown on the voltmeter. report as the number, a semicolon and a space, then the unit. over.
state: 480; V
